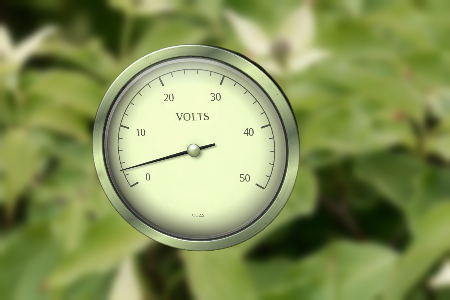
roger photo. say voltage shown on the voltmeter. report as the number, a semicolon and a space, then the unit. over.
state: 3; V
